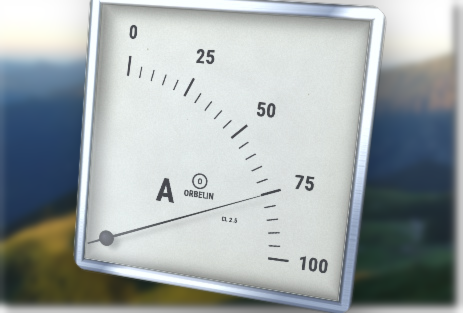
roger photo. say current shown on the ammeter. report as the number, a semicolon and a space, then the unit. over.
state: 75; A
